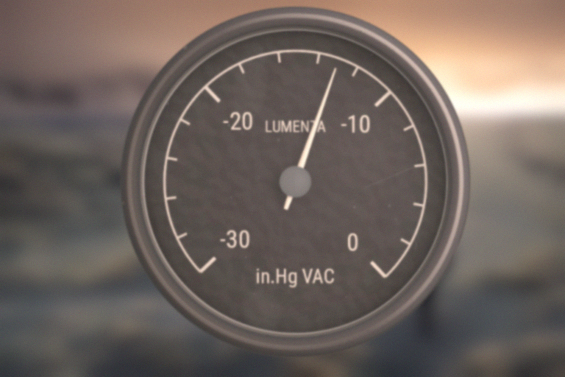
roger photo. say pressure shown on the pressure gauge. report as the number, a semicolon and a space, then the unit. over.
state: -13; inHg
